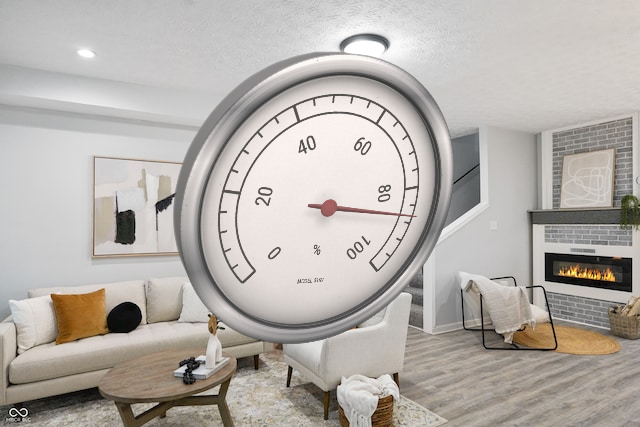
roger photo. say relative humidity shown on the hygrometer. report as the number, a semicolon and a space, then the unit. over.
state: 86; %
